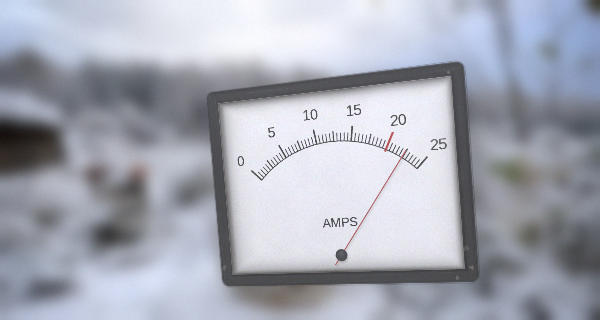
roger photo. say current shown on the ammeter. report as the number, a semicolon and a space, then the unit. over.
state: 22.5; A
